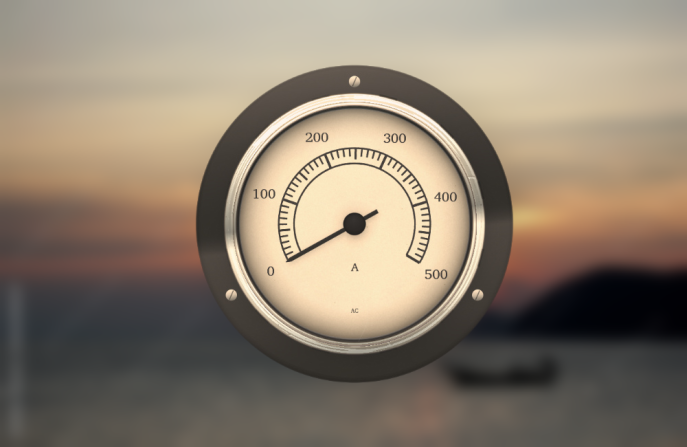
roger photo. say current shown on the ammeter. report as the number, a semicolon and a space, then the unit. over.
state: 0; A
